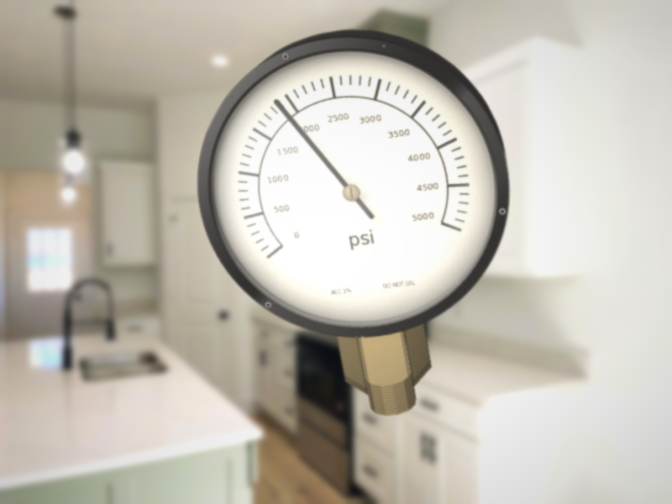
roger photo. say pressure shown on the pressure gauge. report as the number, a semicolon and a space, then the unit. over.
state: 1900; psi
